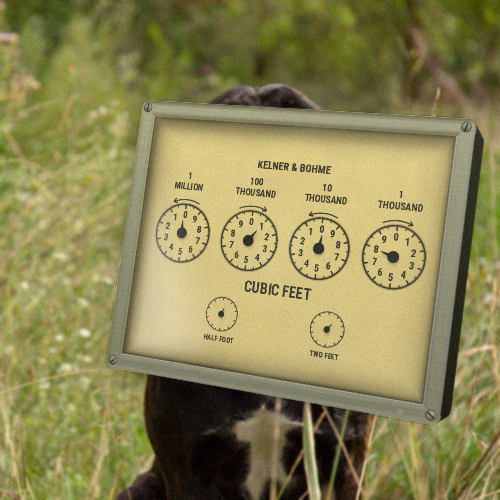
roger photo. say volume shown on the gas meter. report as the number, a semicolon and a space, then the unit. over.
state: 9800; ft³
